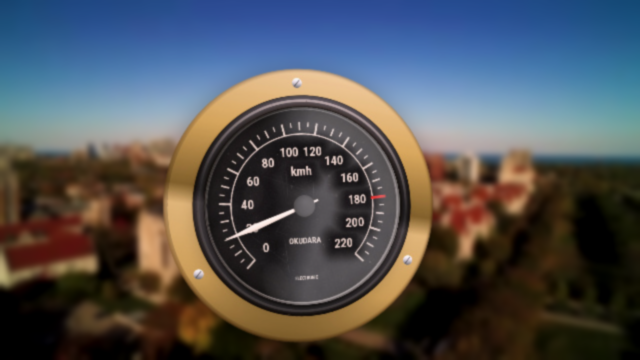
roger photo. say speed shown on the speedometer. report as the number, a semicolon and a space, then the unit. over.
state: 20; km/h
